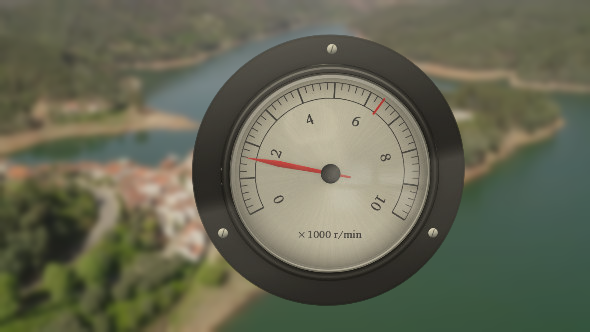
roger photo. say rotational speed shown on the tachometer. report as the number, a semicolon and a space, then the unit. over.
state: 1600; rpm
